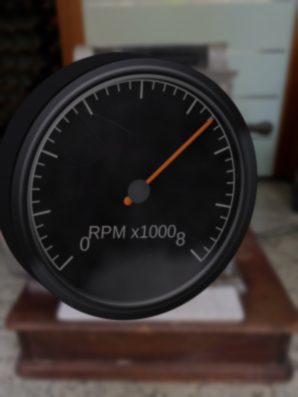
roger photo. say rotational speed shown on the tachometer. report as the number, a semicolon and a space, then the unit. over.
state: 5400; rpm
